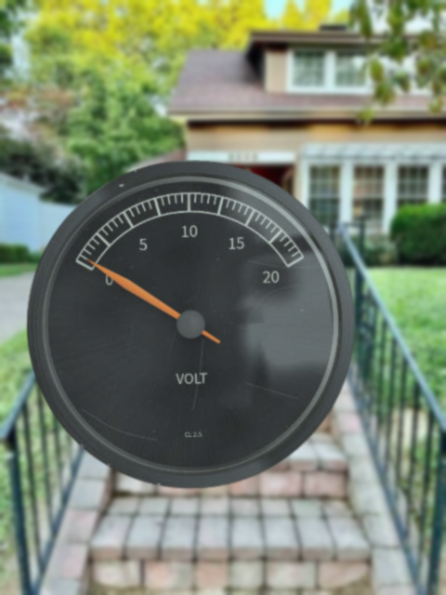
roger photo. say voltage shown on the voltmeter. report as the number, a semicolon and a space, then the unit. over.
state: 0.5; V
